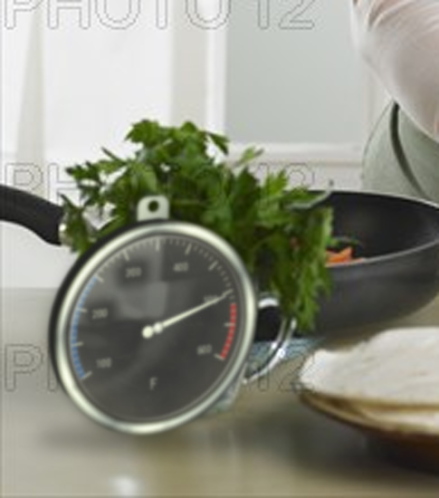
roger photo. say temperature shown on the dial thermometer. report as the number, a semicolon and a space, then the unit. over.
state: 500; °F
